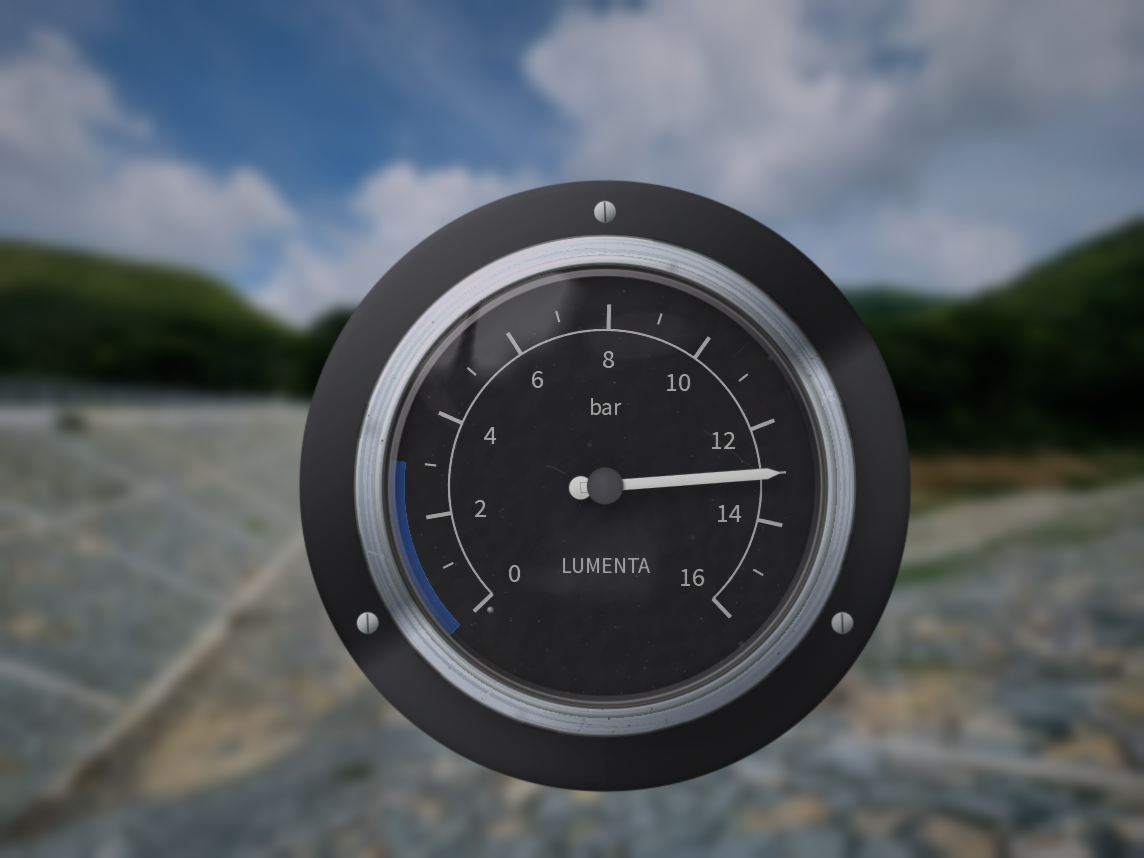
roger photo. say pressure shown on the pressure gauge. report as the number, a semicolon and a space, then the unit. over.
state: 13; bar
